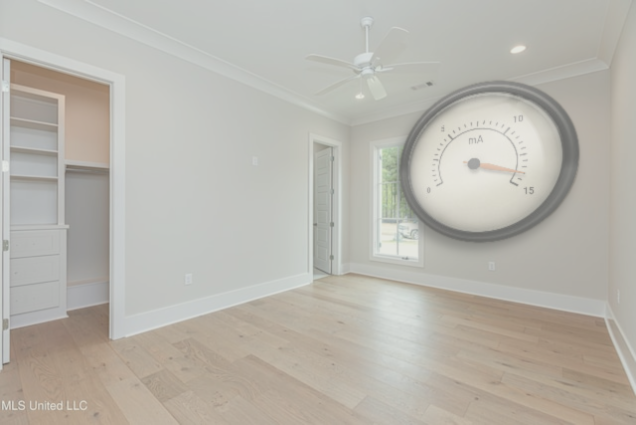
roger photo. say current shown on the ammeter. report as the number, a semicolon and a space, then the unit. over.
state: 14; mA
